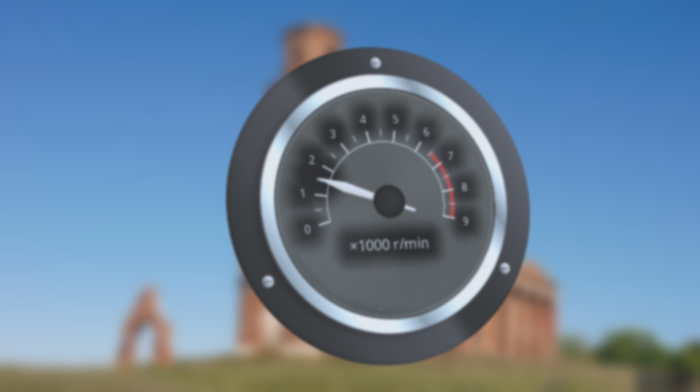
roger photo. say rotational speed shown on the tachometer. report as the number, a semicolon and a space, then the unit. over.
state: 1500; rpm
